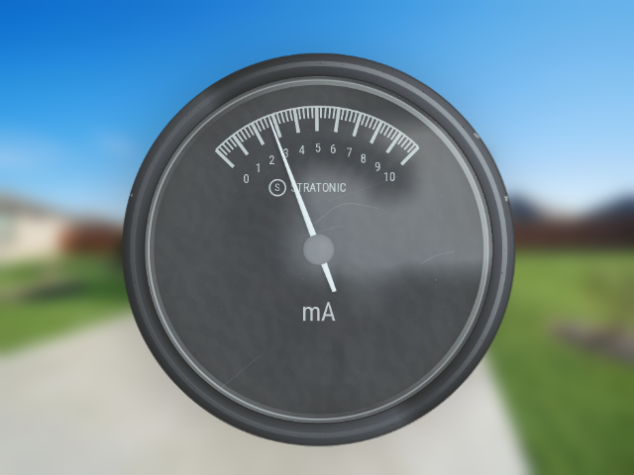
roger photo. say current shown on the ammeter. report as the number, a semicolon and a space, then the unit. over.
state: 2.8; mA
